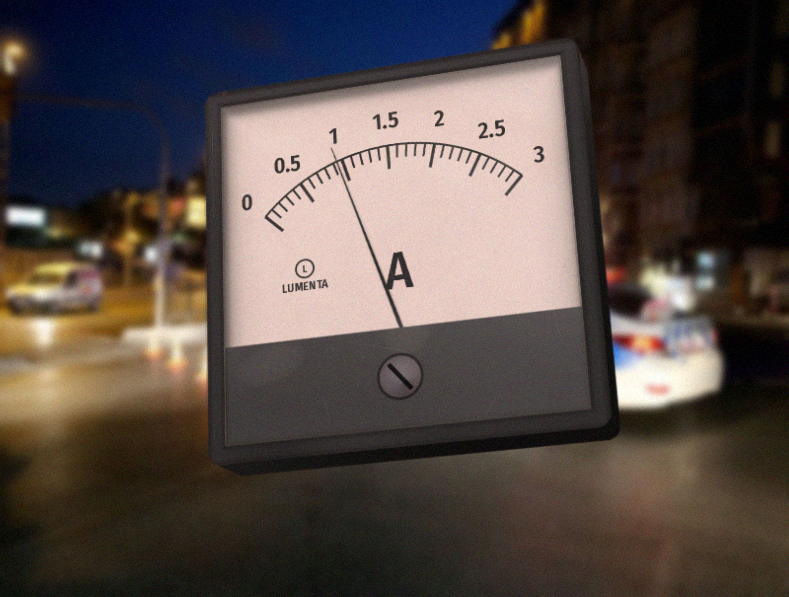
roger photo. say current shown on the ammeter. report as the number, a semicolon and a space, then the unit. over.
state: 0.95; A
